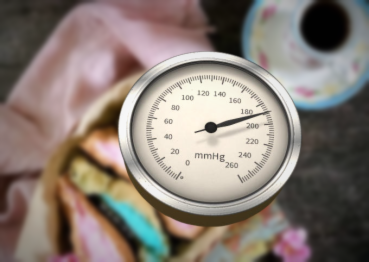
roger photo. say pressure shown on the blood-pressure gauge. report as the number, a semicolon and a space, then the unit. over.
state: 190; mmHg
